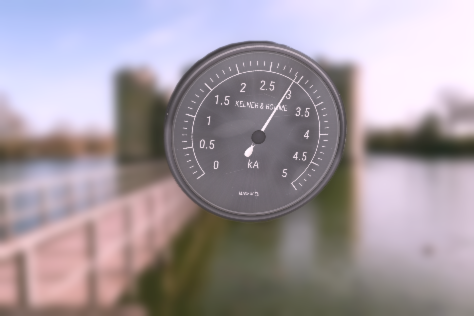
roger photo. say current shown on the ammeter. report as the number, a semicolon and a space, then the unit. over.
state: 2.9; kA
